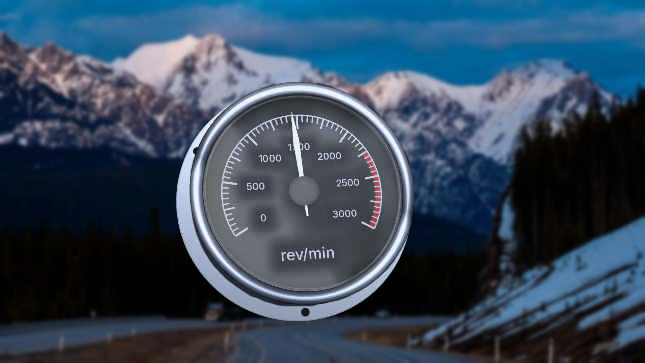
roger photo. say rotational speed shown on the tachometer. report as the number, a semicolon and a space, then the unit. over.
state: 1450; rpm
